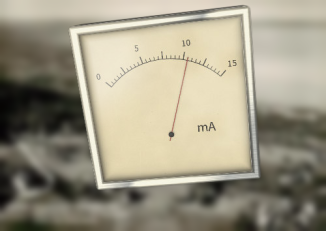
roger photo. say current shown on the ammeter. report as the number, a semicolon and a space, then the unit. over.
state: 10.5; mA
